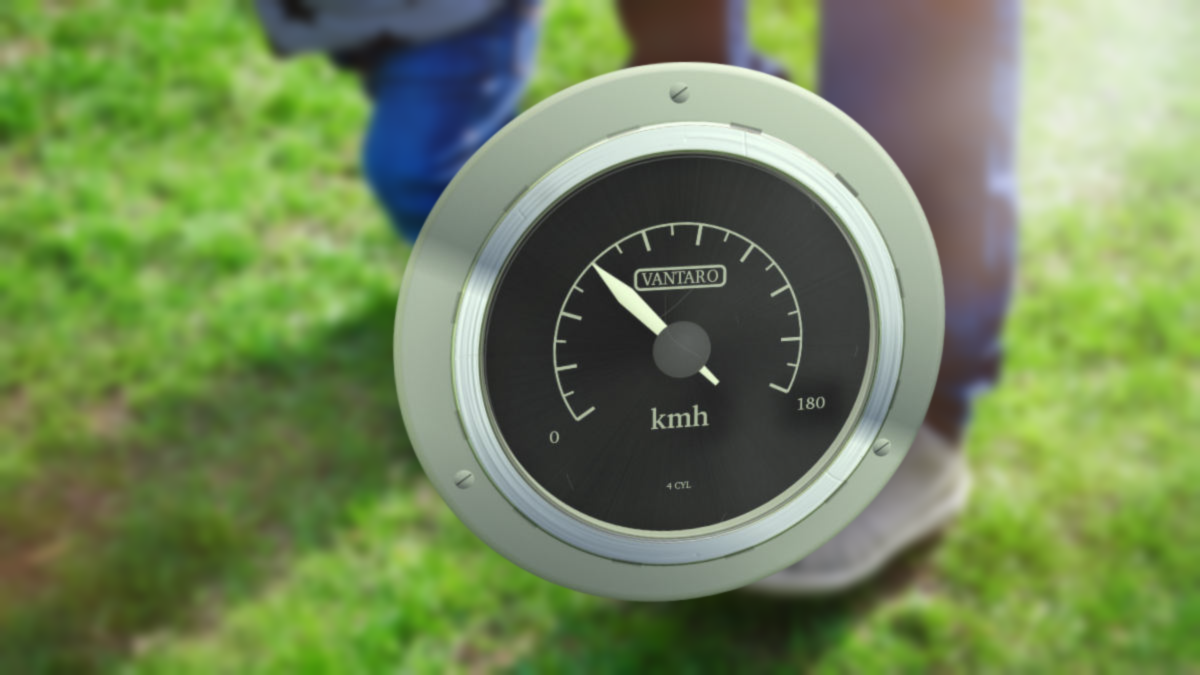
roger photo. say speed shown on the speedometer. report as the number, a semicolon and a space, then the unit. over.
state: 60; km/h
